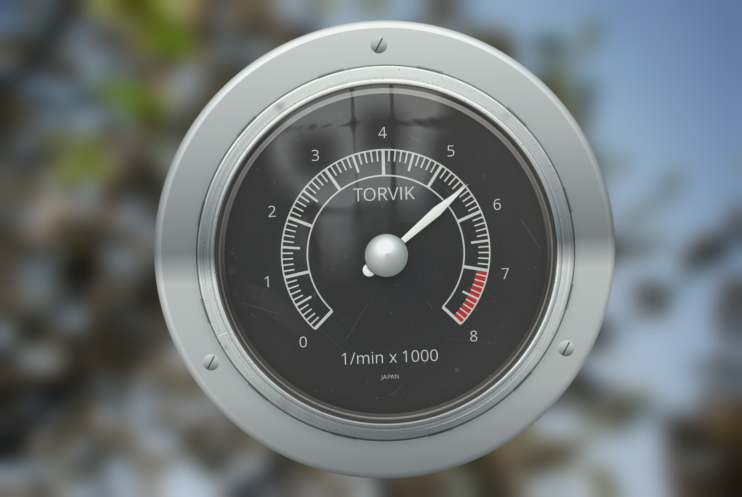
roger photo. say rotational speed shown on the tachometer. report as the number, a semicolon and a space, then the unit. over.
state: 5500; rpm
